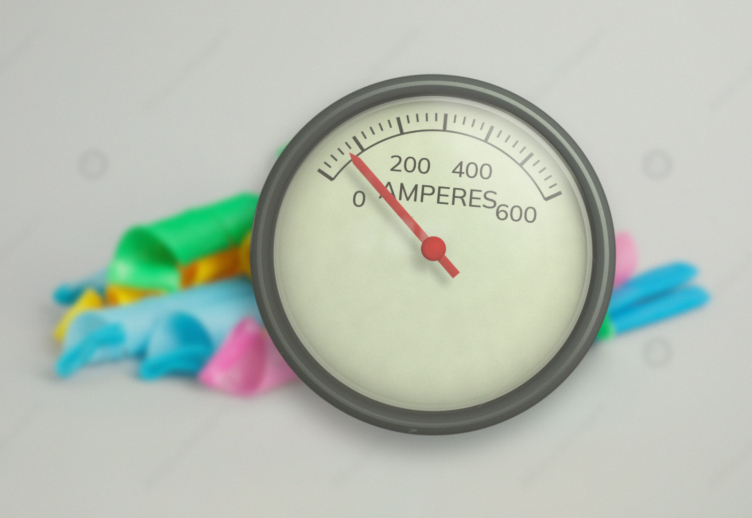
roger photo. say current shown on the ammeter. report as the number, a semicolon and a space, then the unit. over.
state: 70; A
